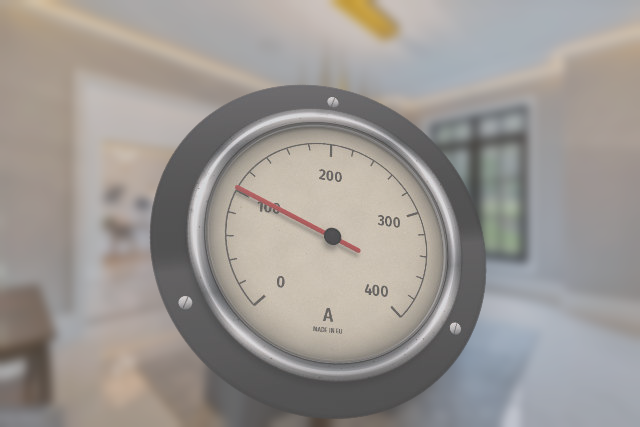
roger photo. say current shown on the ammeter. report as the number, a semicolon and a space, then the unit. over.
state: 100; A
